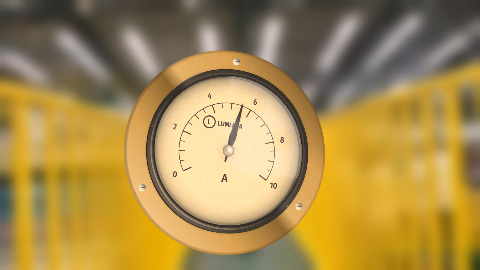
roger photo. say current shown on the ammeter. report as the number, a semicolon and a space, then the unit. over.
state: 5.5; A
